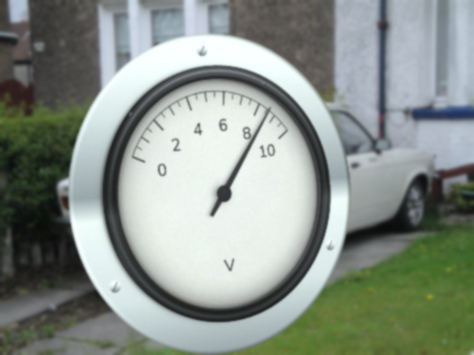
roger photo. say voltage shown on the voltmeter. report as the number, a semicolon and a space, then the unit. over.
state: 8.5; V
